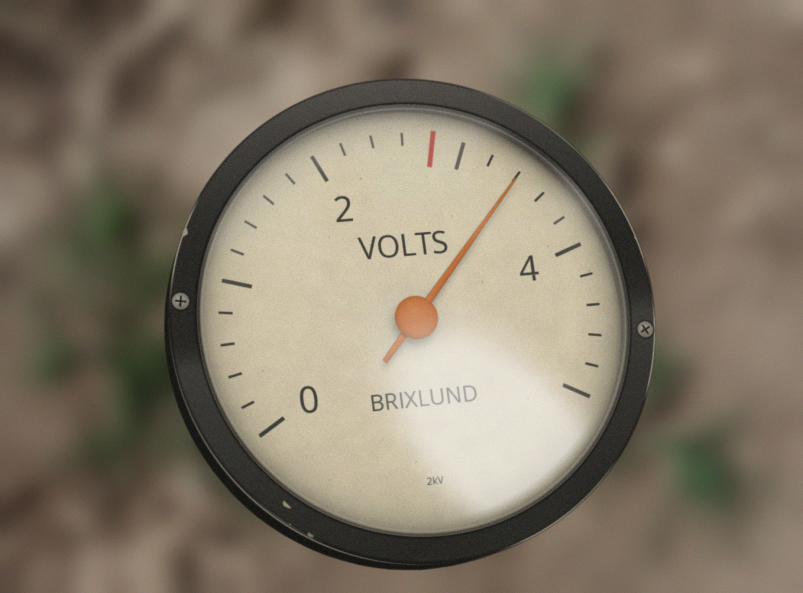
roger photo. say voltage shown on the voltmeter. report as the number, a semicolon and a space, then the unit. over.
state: 3.4; V
